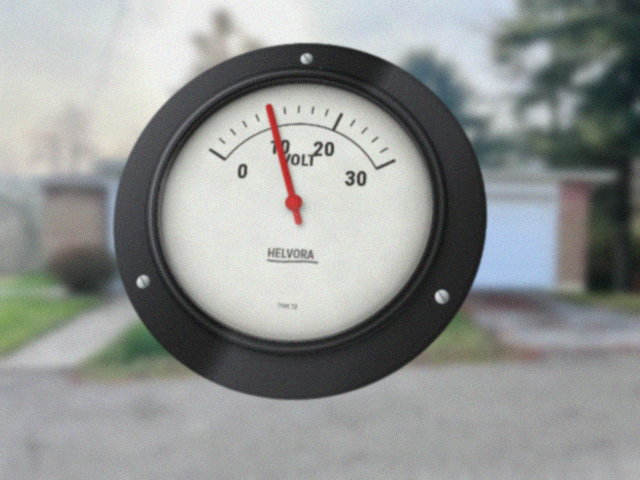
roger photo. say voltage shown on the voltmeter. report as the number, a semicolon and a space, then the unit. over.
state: 10; V
